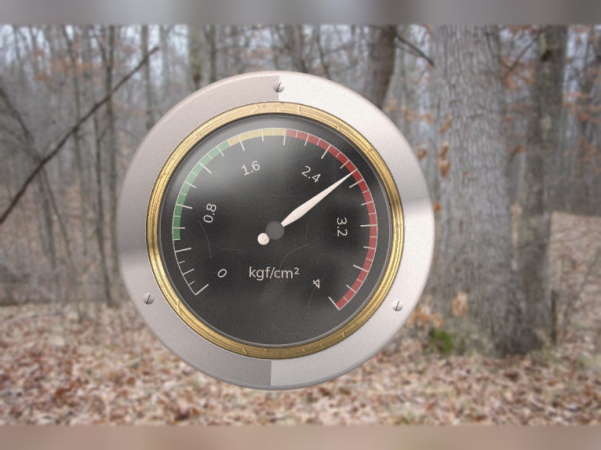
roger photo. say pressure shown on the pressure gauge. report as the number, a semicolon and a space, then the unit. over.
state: 2.7; kg/cm²
